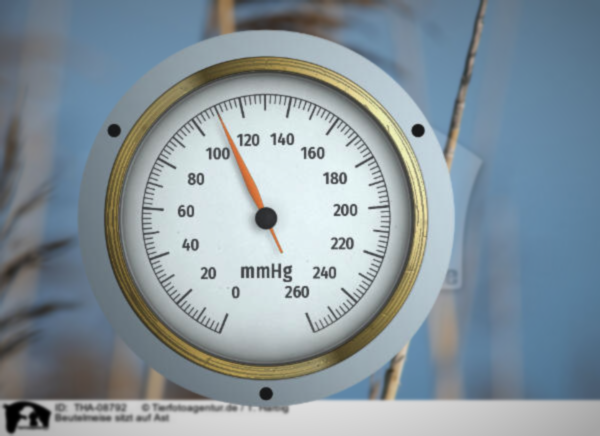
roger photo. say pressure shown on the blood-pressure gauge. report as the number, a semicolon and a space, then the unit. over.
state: 110; mmHg
